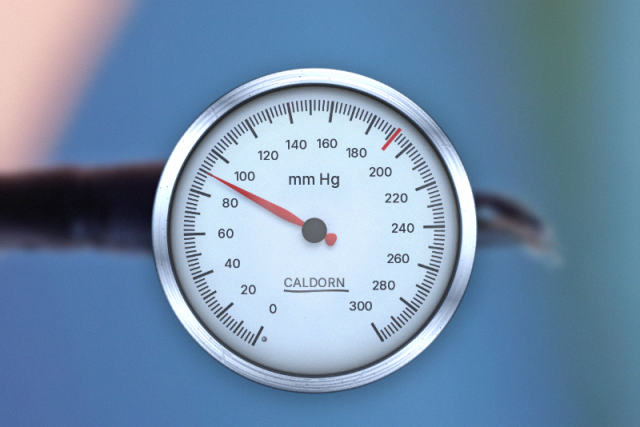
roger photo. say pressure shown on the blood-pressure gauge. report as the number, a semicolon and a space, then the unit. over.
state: 90; mmHg
